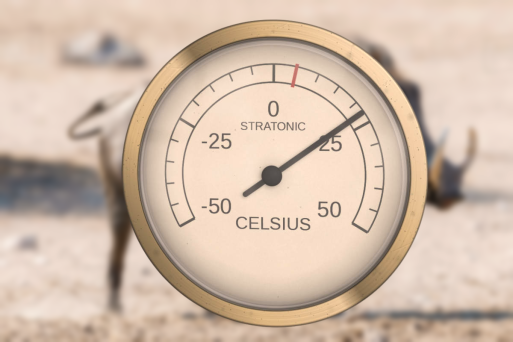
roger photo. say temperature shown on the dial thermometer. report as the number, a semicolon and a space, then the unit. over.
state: 22.5; °C
